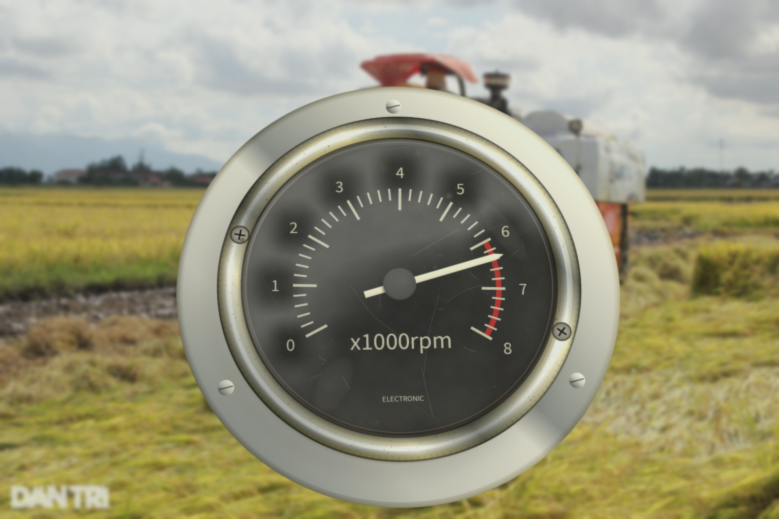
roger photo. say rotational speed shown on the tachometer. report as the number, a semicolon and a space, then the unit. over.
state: 6400; rpm
